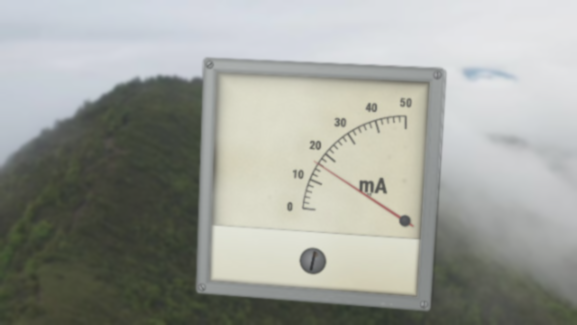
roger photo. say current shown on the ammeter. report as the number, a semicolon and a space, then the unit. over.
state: 16; mA
